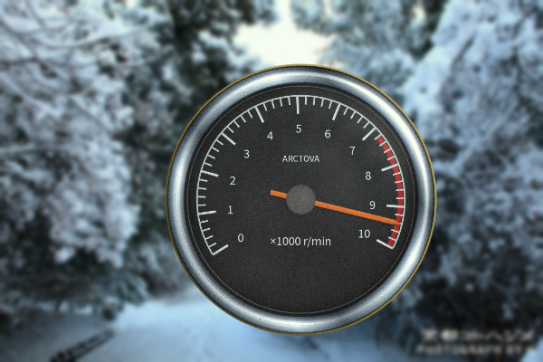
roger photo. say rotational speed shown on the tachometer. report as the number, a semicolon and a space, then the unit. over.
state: 9400; rpm
